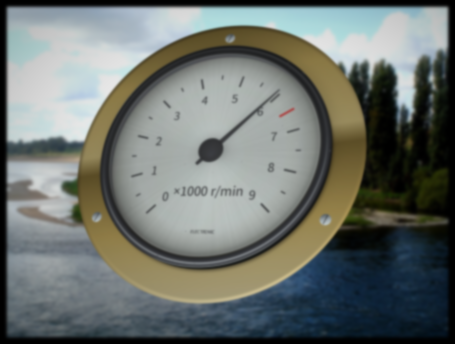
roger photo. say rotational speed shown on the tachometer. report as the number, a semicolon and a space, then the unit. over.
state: 6000; rpm
